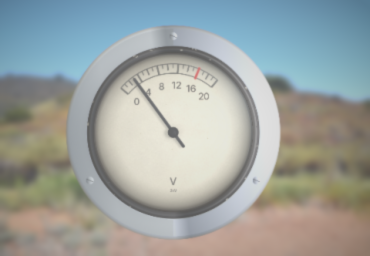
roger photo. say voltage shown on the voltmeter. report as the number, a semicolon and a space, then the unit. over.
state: 3; V
